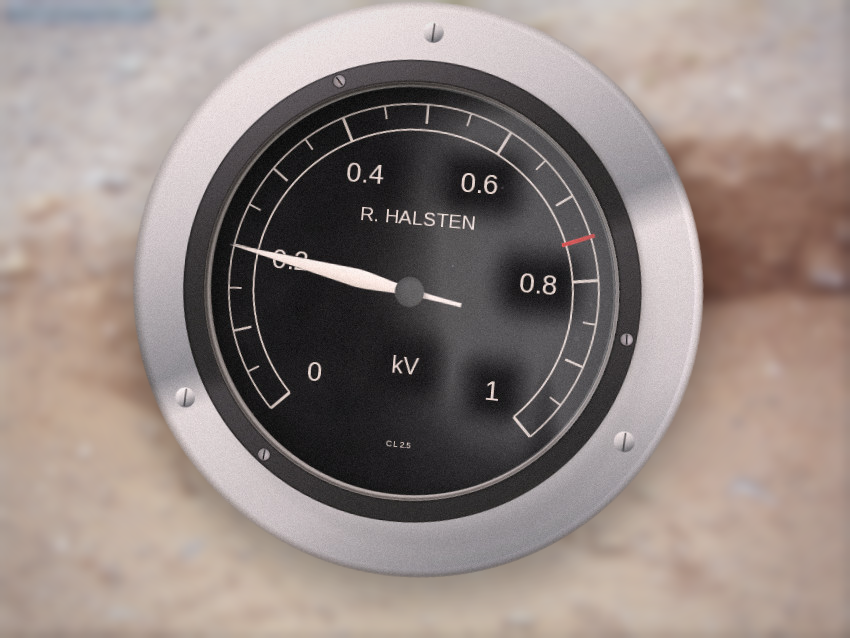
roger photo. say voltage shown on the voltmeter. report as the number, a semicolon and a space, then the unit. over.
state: 0.2; kV
